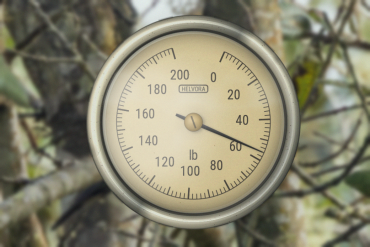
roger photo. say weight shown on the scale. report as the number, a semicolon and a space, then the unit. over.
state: 56; lb
